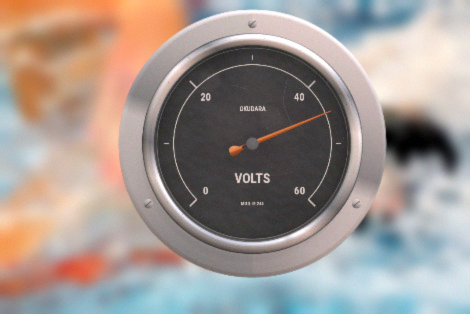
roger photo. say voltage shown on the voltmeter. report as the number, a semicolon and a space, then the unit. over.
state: 45; V
